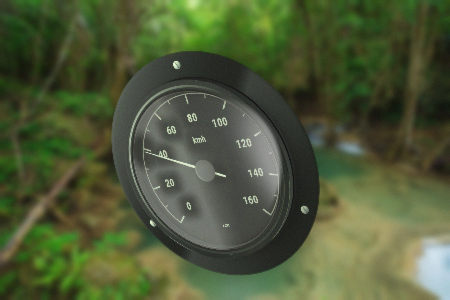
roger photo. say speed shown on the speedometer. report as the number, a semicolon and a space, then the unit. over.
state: 40; km/h
